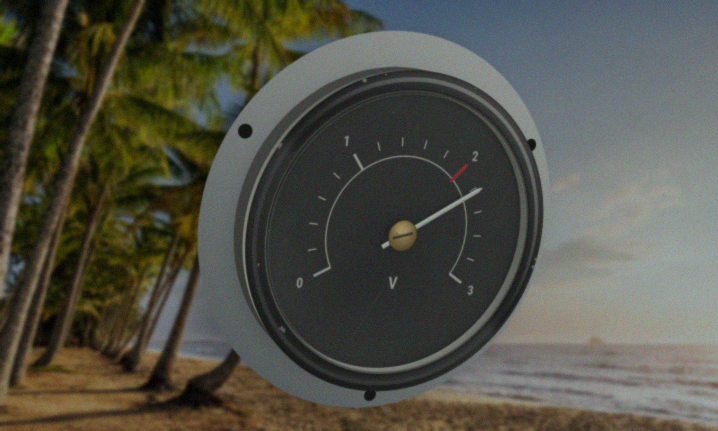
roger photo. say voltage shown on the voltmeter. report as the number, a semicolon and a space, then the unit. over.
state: 2.2; V
